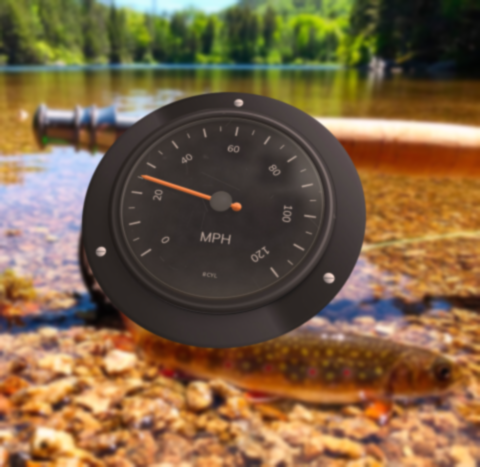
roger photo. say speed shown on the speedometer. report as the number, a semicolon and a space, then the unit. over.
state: 25; mph
